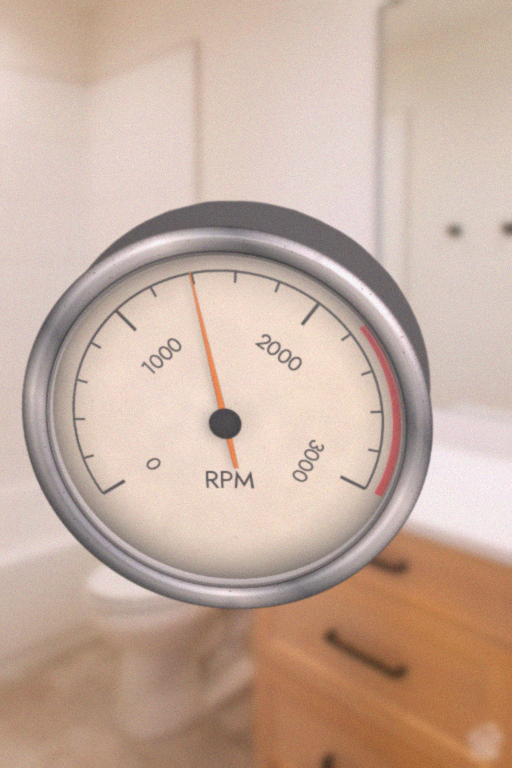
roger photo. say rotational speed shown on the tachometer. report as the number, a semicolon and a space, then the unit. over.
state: 1400; rpm
